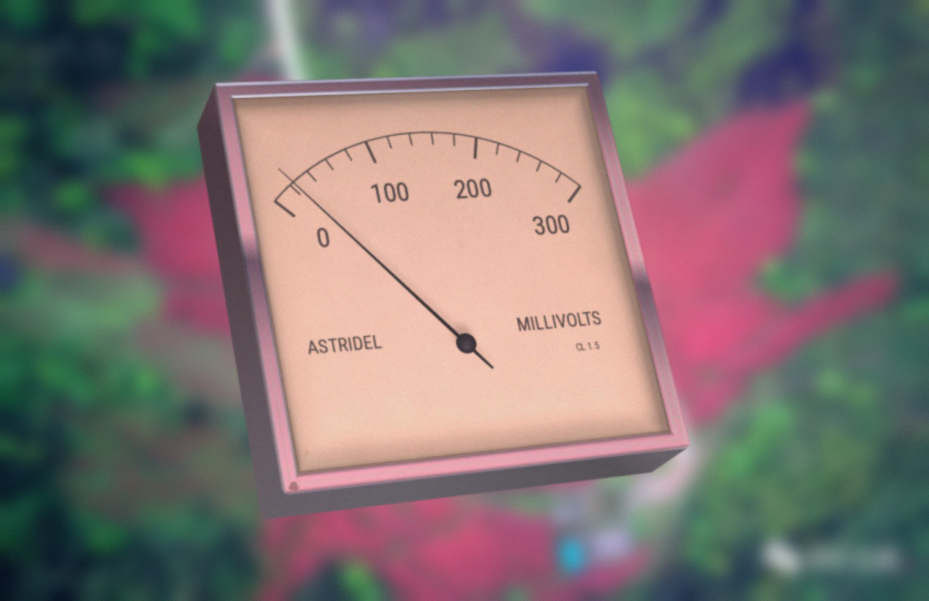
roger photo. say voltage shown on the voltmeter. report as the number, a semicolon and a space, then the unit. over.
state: 20; mV
